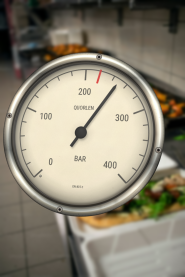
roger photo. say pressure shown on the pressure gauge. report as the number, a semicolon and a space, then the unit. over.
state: 250; bar
